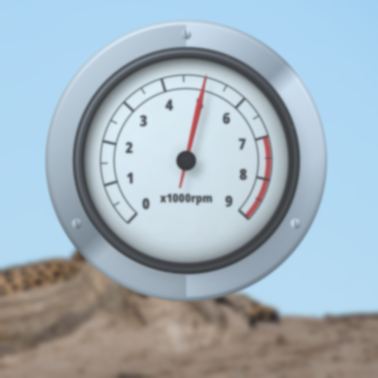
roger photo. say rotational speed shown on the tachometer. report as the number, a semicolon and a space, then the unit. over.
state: 5000; rpm
